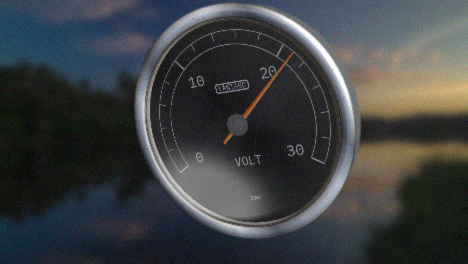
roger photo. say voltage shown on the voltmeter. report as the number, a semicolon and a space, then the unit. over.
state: 21; V
